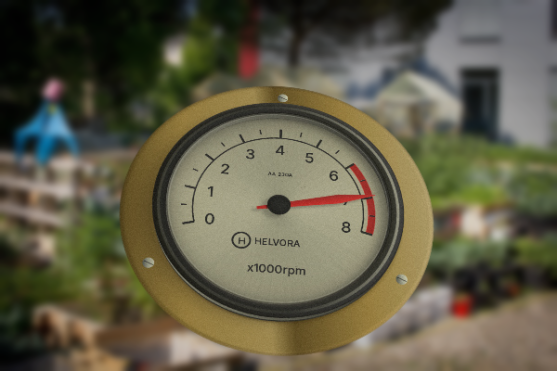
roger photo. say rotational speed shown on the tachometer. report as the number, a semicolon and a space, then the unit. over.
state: 7000; rpm
